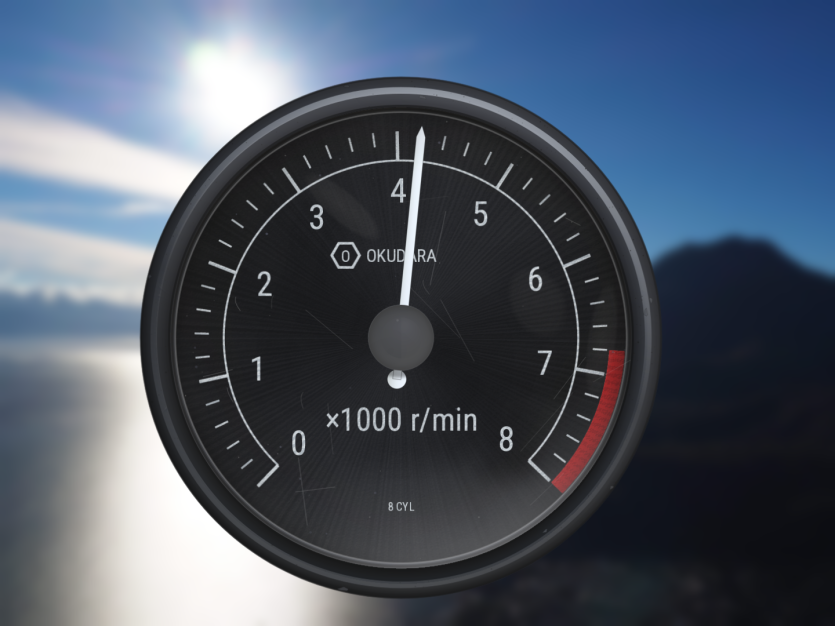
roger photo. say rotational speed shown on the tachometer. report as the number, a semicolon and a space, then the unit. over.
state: 4200; rpm
